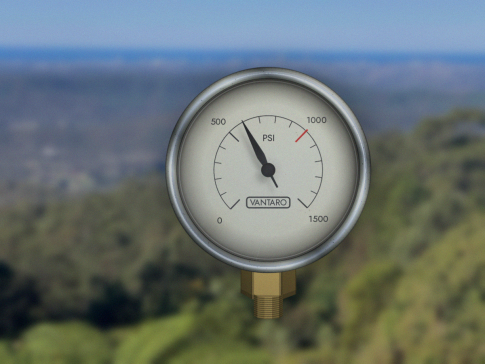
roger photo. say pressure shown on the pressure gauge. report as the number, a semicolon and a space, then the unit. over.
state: 600; psi
